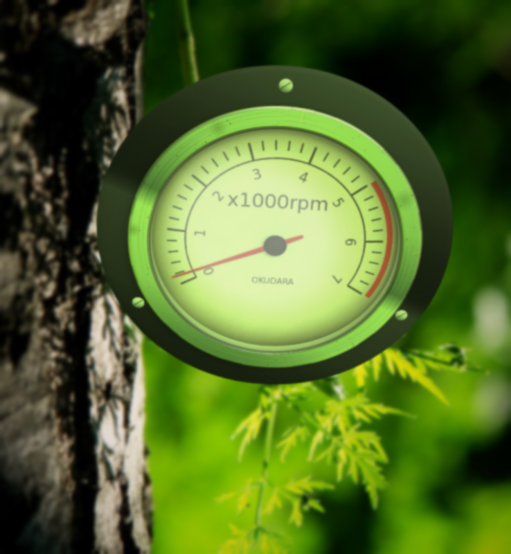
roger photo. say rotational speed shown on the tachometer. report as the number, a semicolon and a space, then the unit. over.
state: 200; rpm
